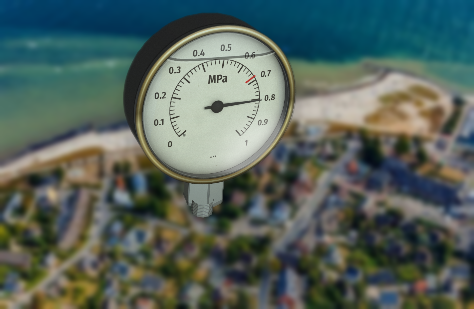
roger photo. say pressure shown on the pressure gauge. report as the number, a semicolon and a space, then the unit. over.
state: 0.8; MPa
